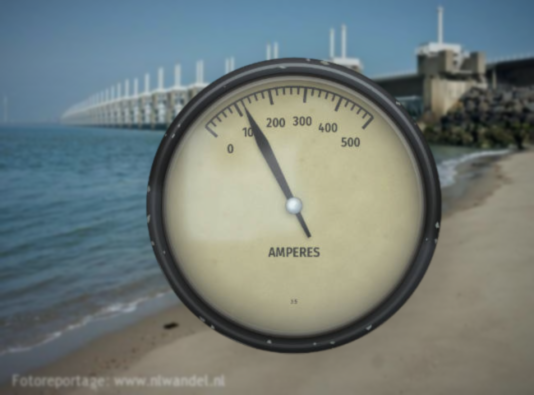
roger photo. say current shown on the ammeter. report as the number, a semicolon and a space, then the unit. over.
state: 120; A
